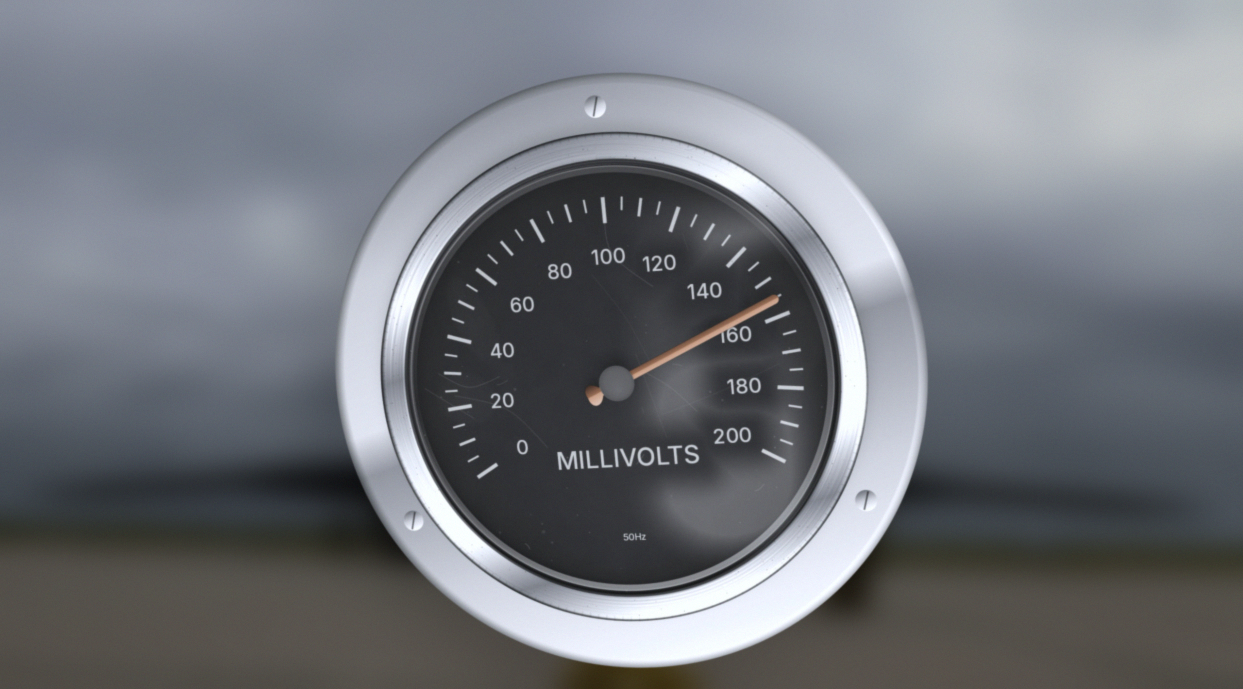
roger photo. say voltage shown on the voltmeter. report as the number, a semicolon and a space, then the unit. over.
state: 155; mV
